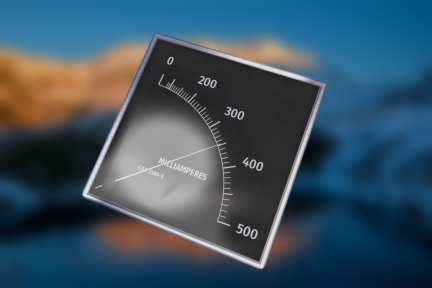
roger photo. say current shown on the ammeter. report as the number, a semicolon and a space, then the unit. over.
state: 350; mA
